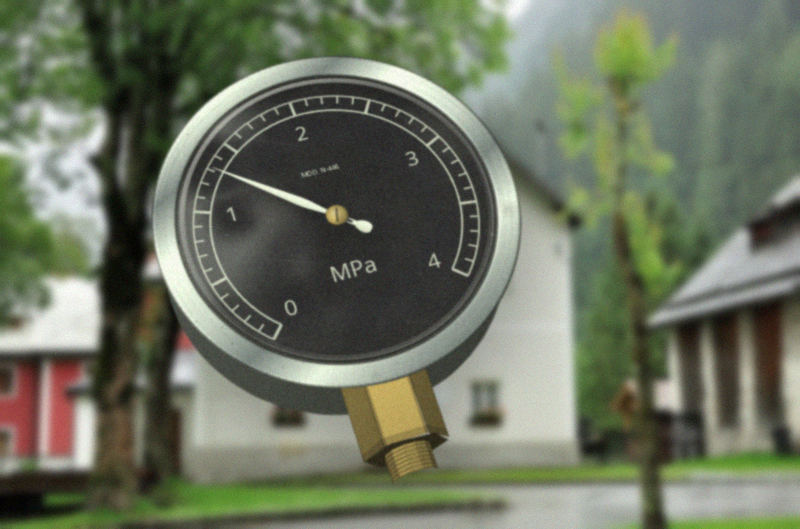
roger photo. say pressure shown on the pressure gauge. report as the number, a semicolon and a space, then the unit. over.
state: 1.3; MPa
